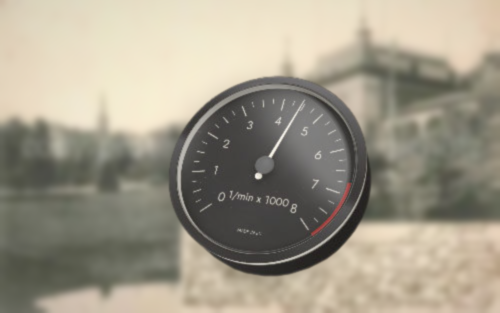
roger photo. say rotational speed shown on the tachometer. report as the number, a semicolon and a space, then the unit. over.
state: 4500; rpm
